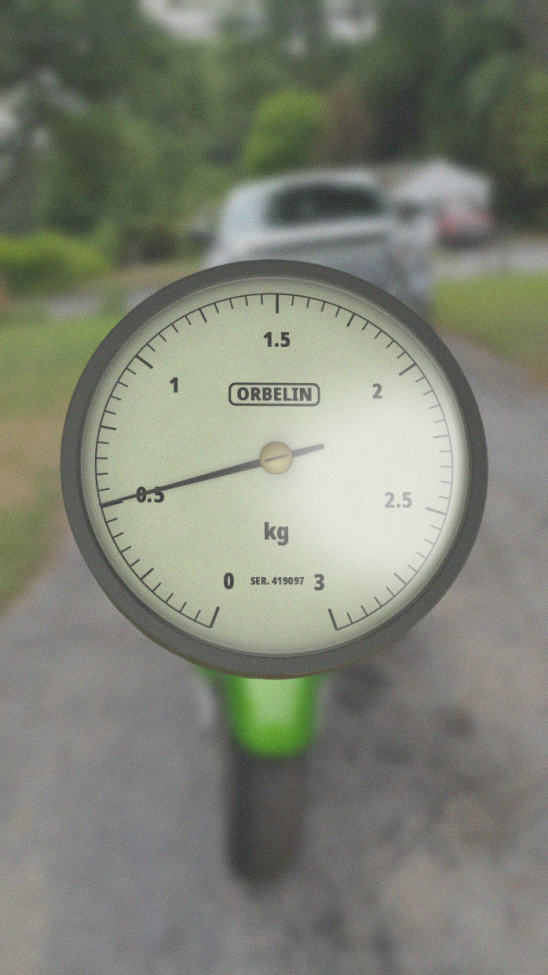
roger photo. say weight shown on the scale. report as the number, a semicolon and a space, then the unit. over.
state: 0.5; kg
